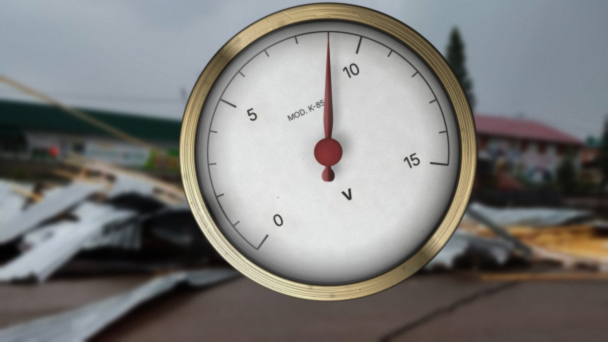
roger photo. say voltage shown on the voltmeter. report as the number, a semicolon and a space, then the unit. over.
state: 9; V
